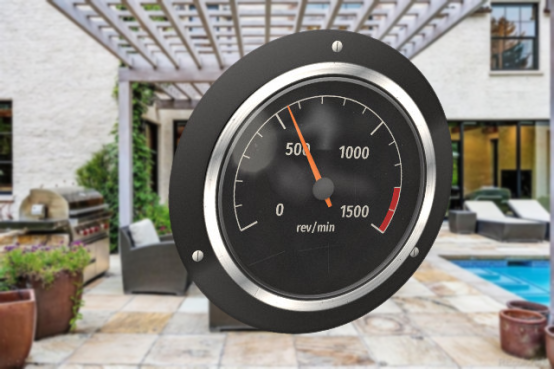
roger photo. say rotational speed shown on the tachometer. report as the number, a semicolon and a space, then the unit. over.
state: 550; rpm
